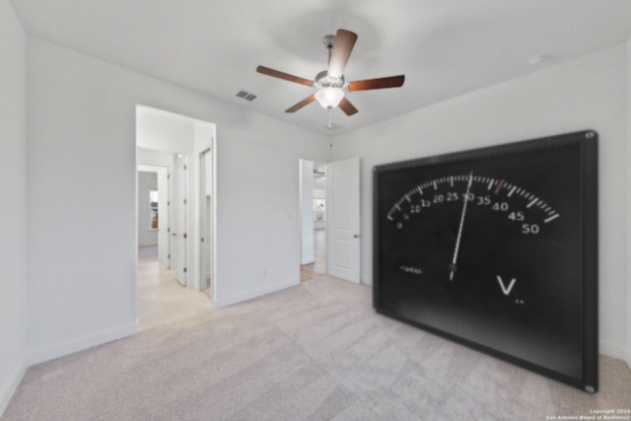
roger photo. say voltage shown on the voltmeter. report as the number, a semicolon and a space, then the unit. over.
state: 30; V
